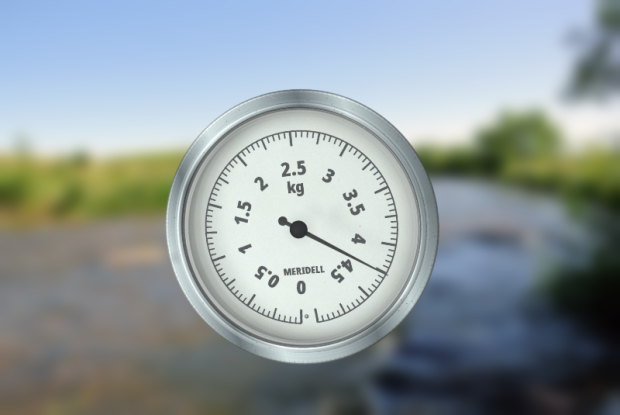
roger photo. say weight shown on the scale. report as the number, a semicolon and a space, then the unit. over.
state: 4.25; kg
